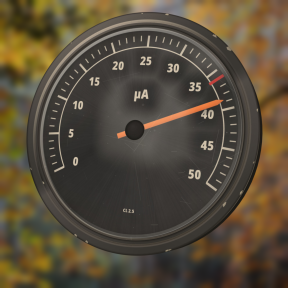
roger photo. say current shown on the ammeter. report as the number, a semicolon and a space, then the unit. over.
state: 39; µA
